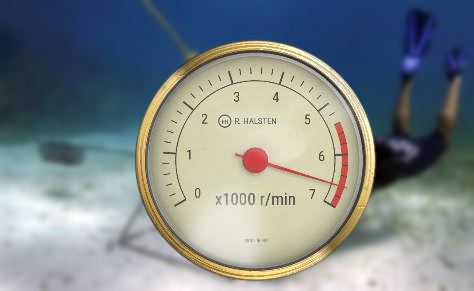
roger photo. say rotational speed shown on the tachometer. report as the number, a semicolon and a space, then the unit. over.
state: 6600; rpm
